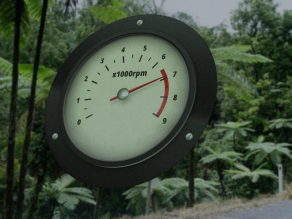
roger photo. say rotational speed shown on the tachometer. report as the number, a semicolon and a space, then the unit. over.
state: 7000; rpm
